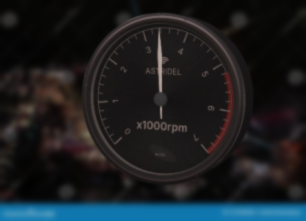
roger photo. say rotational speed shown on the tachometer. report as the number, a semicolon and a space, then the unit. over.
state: 3400; rpm
